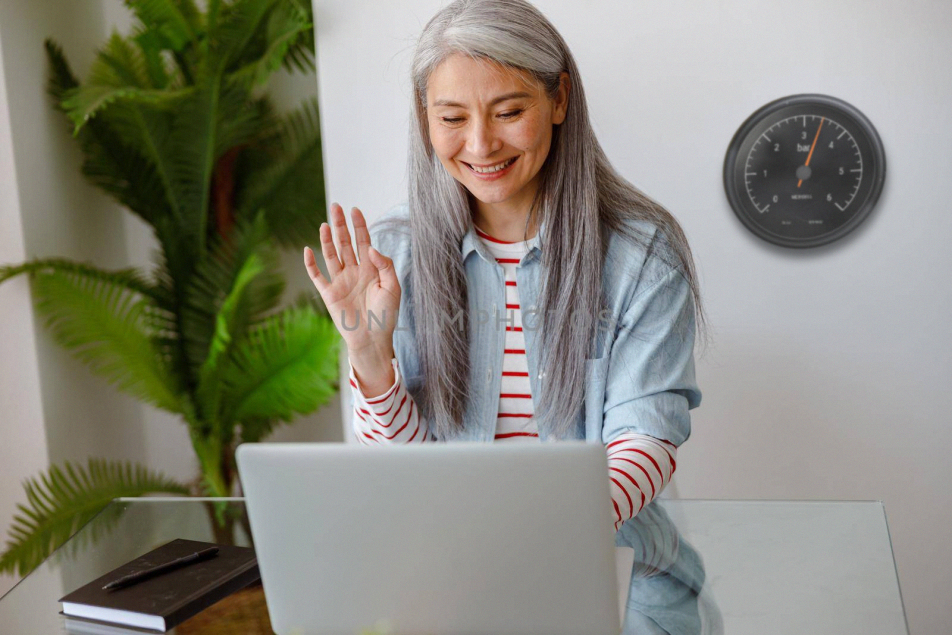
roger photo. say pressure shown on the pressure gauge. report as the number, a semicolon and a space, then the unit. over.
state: 3.4; bar
